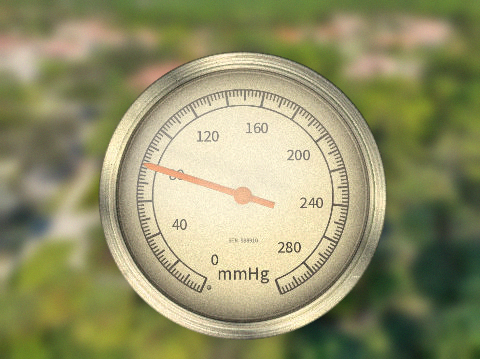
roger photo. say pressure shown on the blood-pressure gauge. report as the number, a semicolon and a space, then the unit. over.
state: 80; mmHg
